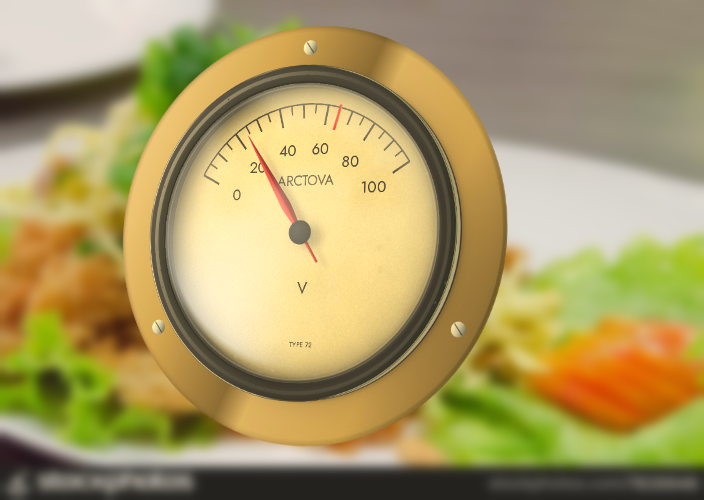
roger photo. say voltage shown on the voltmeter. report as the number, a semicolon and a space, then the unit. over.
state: 25; V
